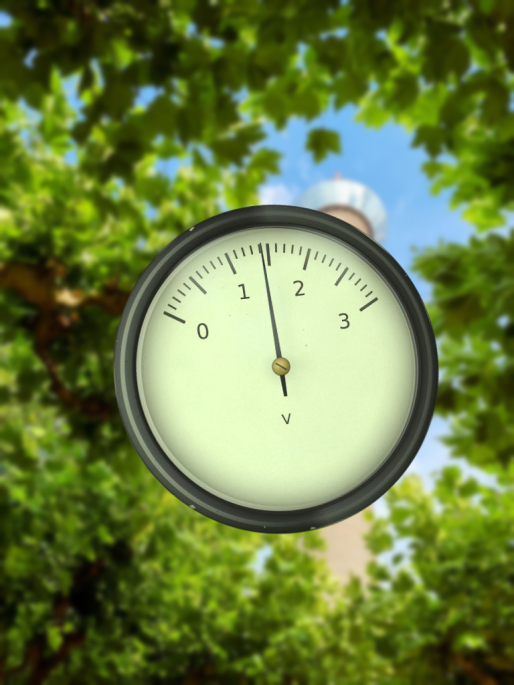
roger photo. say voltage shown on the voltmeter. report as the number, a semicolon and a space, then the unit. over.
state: 1.4; V
